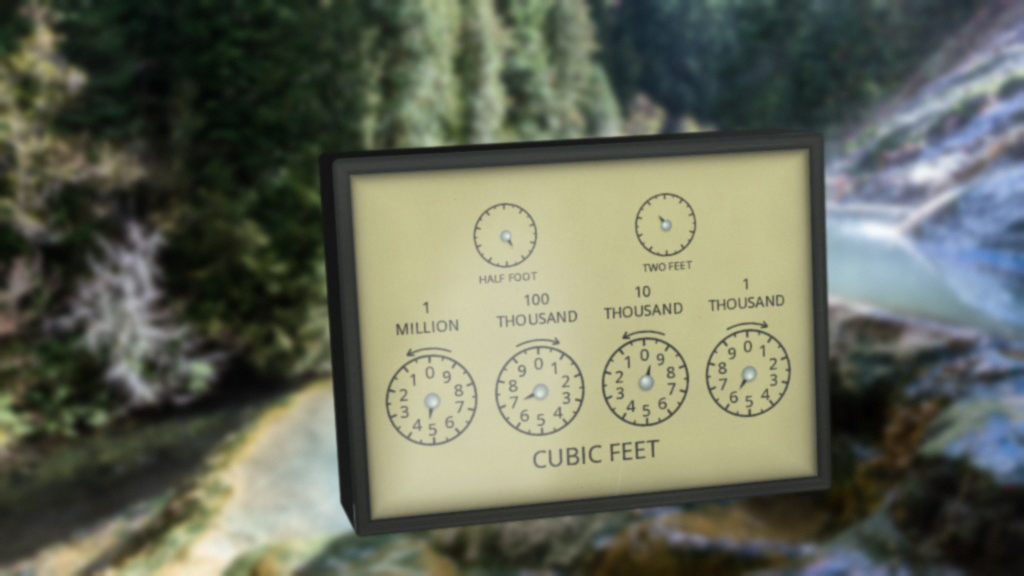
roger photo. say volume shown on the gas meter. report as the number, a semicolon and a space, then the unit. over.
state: 469600; ft³
